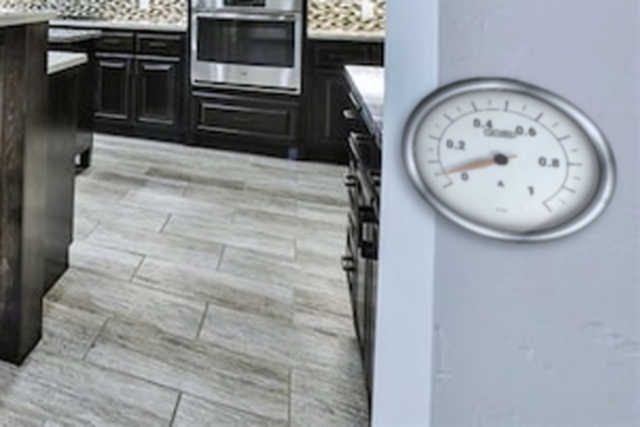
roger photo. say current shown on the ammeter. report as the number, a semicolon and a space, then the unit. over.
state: 0.05; A
